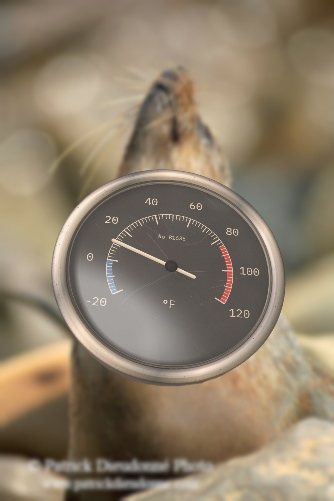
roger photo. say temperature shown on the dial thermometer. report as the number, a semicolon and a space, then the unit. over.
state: 10; °F
